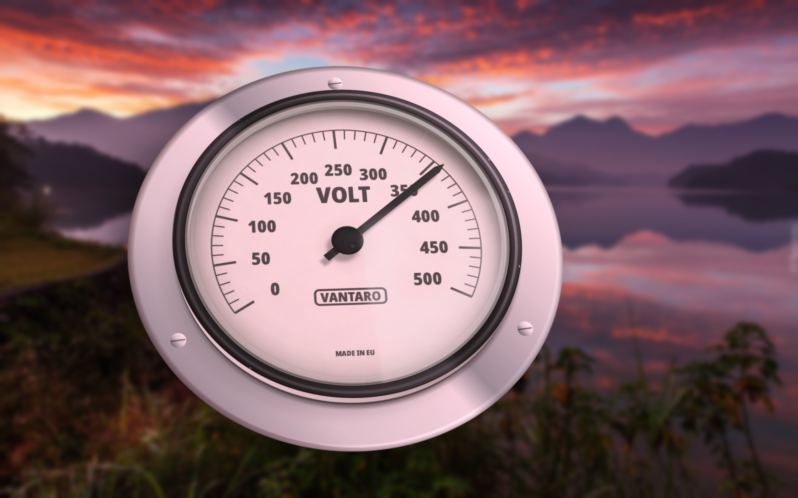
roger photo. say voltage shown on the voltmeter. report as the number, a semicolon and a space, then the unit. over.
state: 360; V
